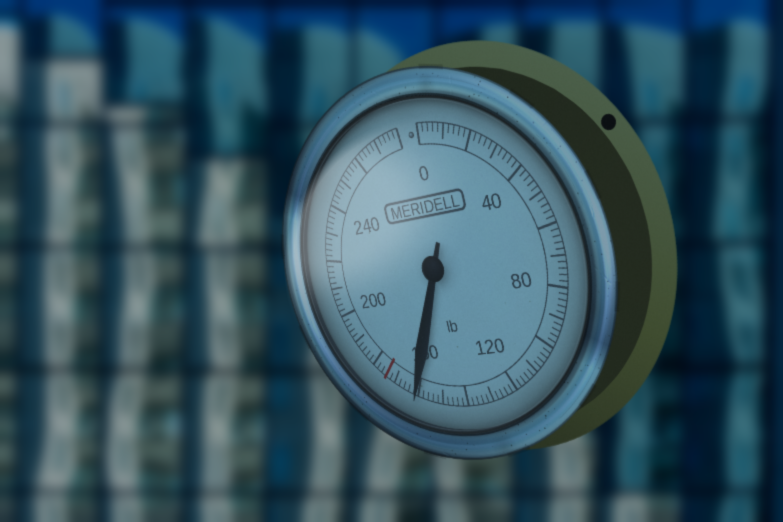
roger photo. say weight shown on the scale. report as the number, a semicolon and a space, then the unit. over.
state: 160; lb
